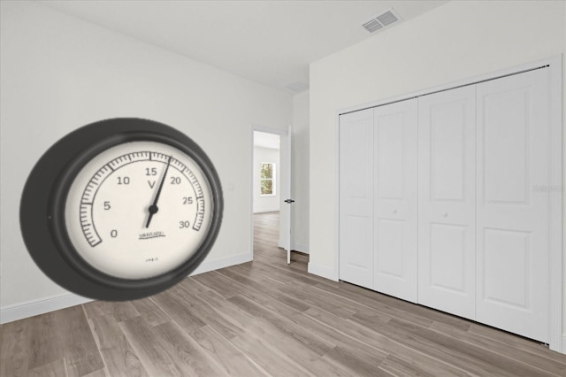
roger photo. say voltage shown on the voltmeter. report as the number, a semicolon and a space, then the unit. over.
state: 17.5; V
